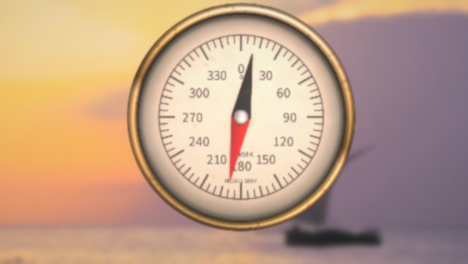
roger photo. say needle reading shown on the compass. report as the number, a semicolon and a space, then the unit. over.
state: 190; °
